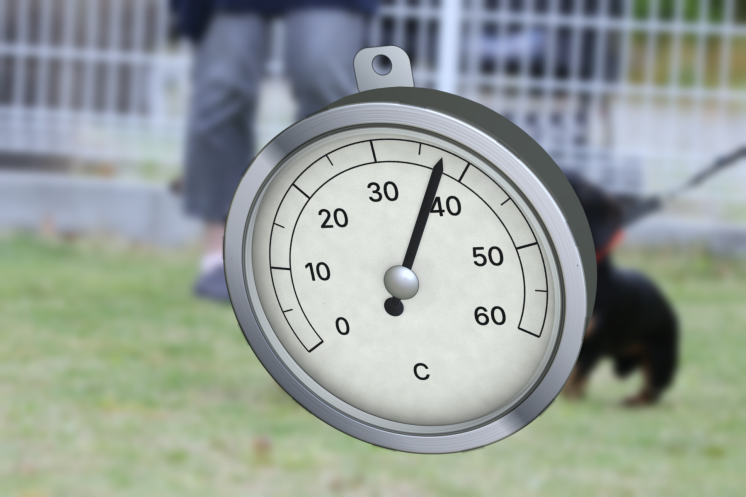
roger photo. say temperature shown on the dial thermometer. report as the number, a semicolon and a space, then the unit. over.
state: 37.5; °C
